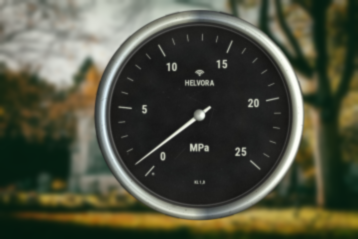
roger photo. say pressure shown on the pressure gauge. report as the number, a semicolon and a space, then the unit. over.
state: 1; MPa
